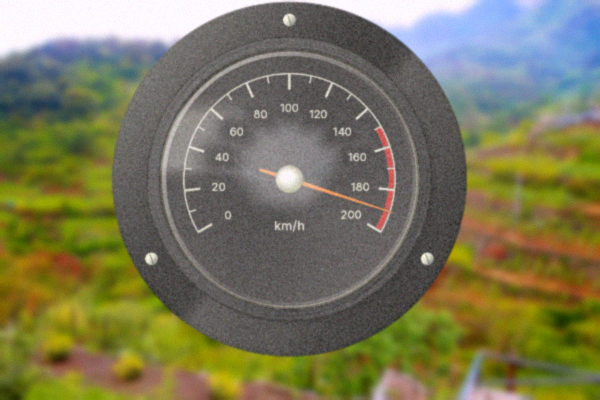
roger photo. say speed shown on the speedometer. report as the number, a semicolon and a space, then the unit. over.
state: 190; km/h
